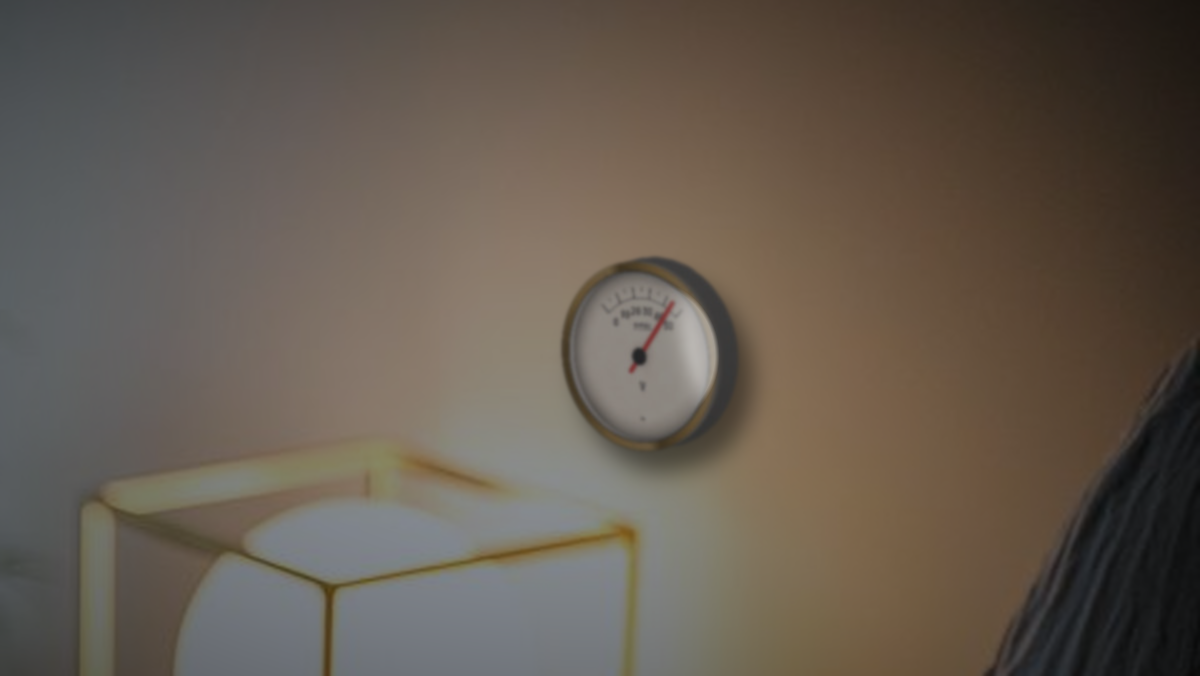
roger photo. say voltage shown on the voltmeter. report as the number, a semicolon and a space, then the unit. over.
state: 45; V
